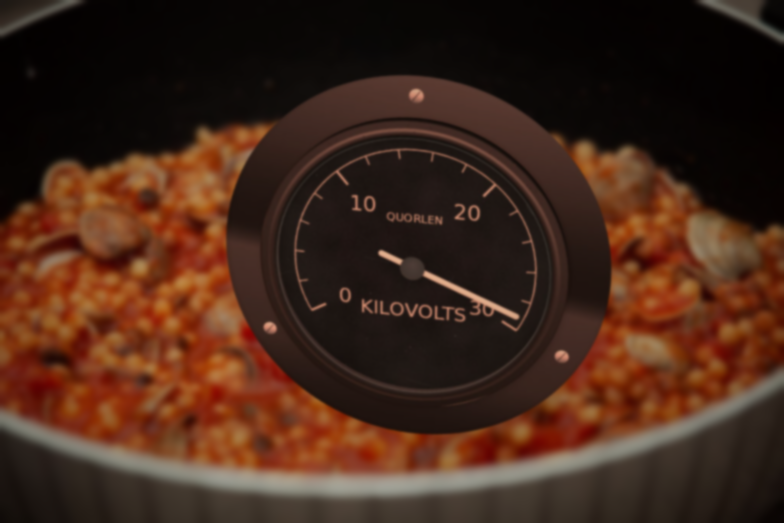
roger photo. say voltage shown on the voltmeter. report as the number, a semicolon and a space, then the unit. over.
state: 29; kV
